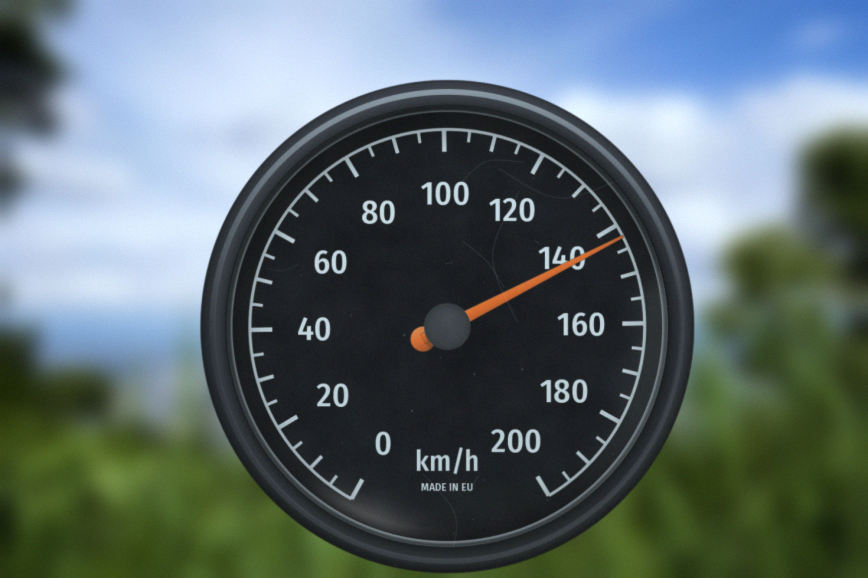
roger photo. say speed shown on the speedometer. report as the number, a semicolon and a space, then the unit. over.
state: 142.5; km/h
